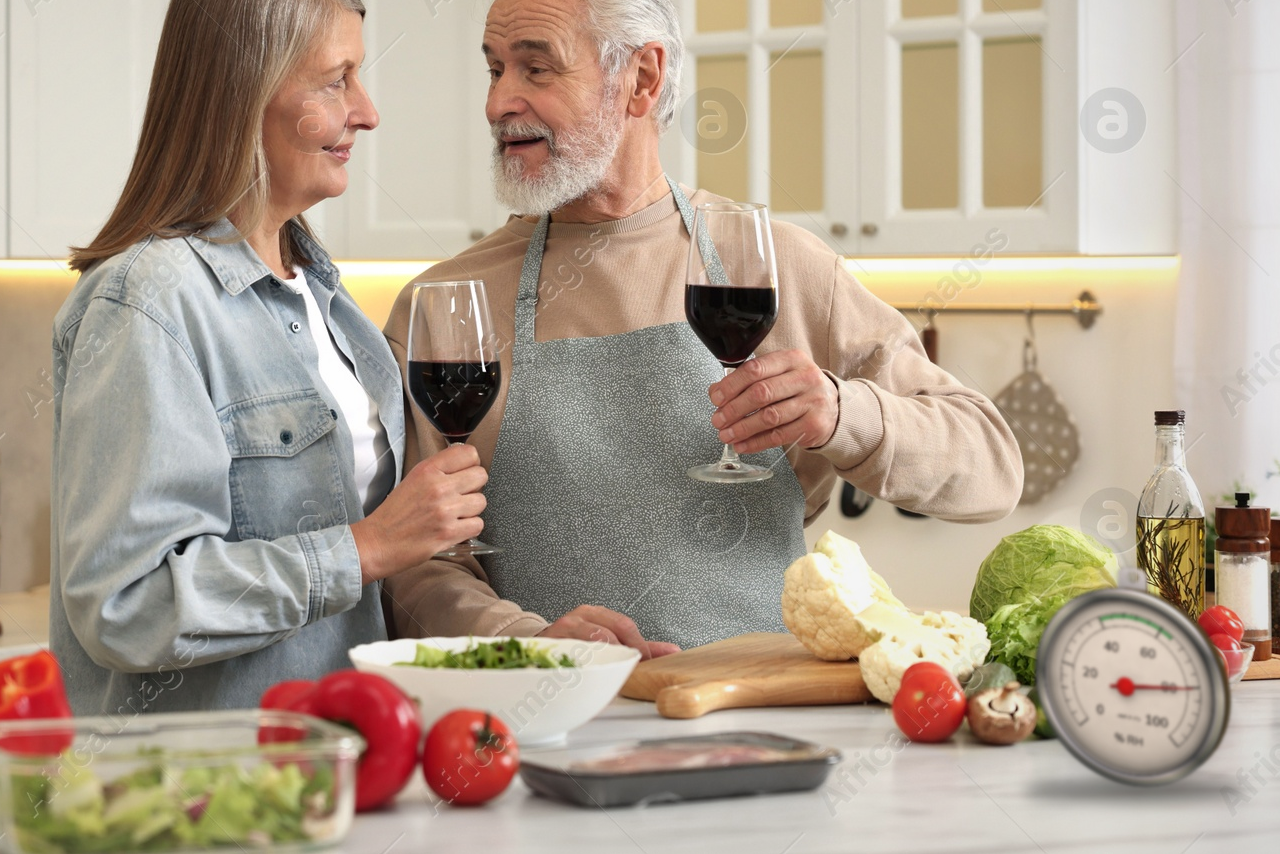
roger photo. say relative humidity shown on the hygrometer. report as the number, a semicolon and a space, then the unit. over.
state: 80; %
